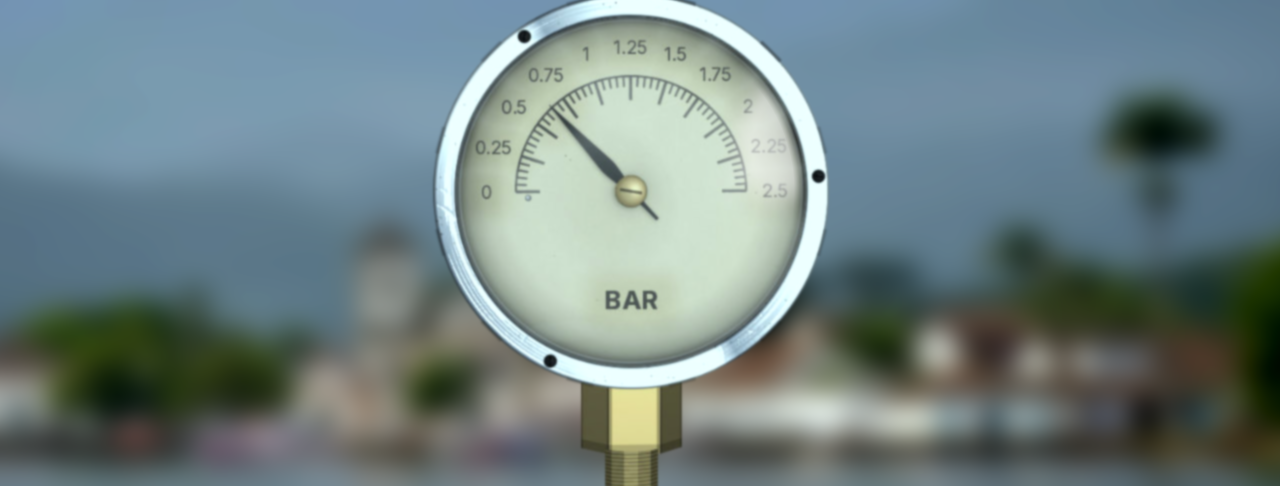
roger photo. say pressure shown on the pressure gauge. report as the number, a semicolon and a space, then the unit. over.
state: 0.65; bar
